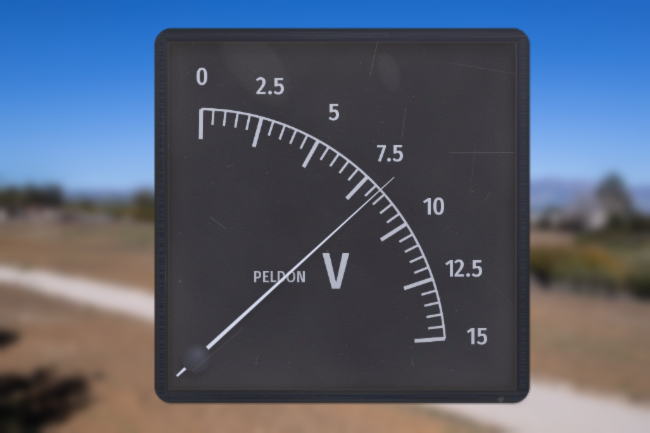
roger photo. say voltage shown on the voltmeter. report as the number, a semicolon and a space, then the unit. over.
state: 8.25; V
